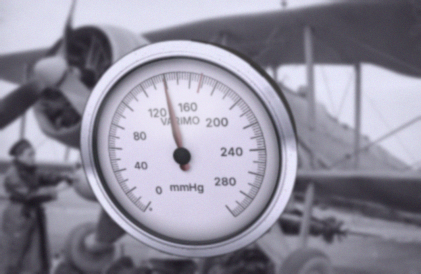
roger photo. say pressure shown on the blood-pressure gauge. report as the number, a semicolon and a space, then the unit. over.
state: 140; mmHg
